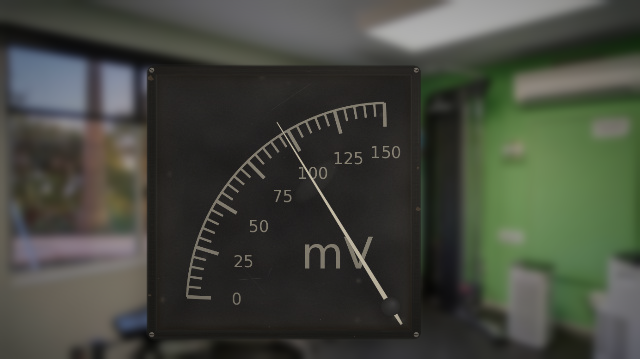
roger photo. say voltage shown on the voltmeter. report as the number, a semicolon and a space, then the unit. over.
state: 97.5; mV
